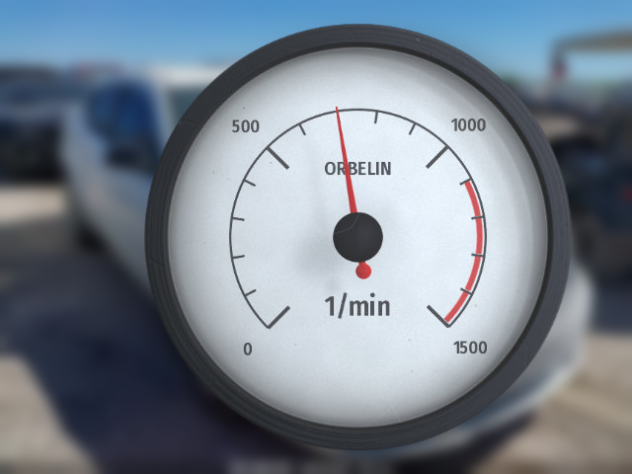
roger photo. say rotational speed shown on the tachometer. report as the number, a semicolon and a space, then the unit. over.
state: 700; rpm
